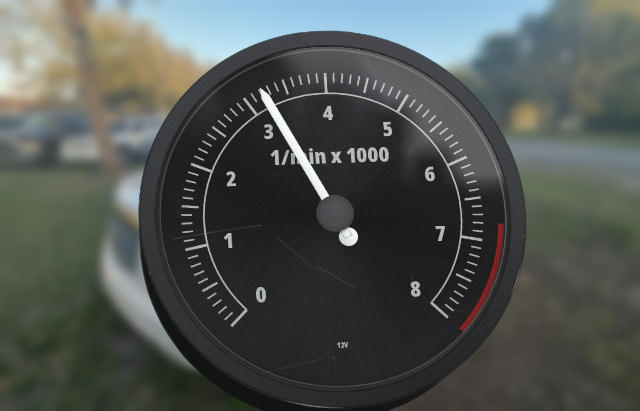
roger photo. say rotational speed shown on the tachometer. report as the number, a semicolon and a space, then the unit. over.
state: 3200; rpm
